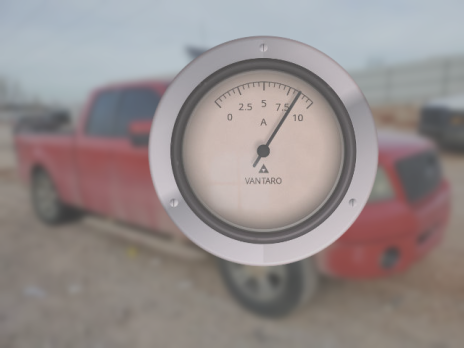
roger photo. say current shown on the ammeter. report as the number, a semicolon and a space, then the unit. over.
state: 8.5; A
